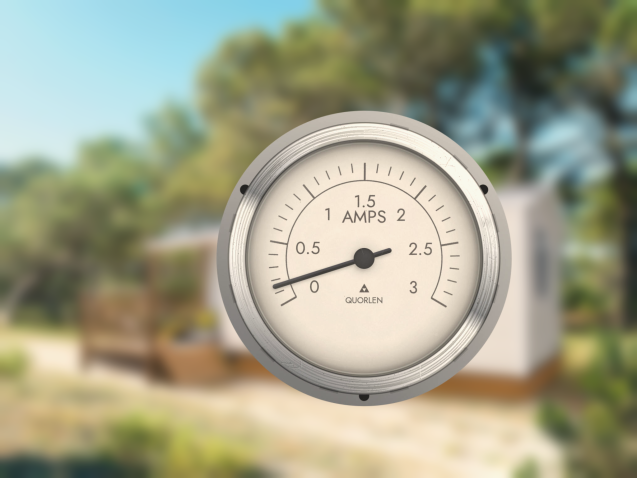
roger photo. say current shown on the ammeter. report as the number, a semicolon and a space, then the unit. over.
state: 0.15; A
